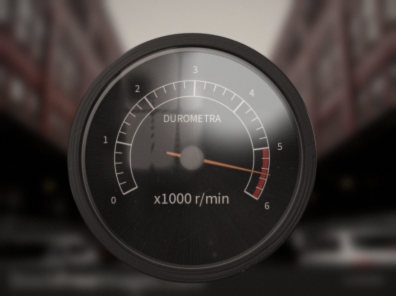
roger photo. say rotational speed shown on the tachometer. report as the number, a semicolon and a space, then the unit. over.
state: 5500; rpm
